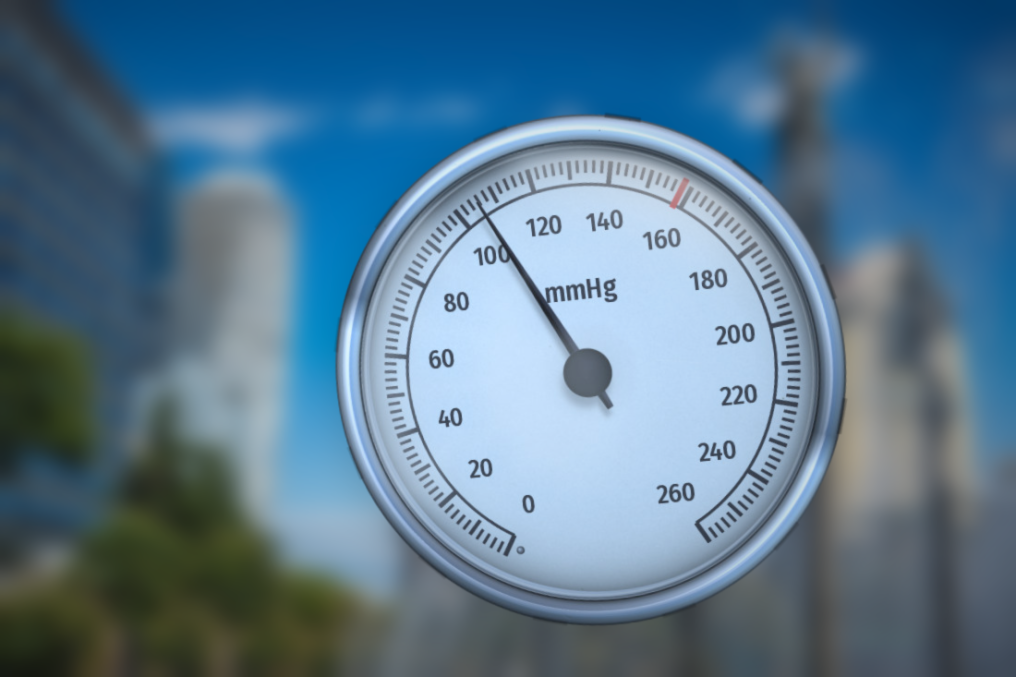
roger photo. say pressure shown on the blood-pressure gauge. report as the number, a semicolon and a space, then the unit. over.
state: 106; mmHg
